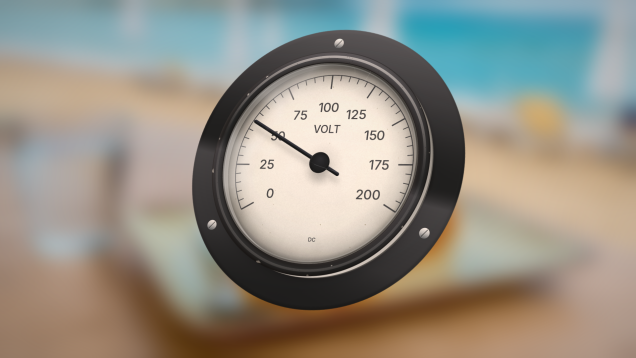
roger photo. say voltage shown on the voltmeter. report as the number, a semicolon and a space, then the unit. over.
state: 50; V
